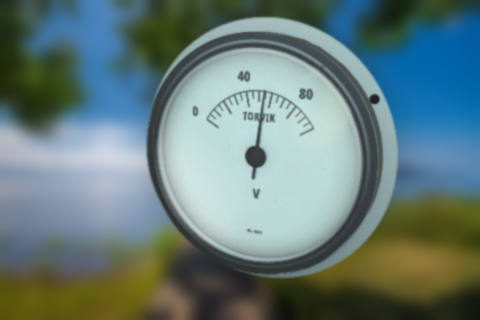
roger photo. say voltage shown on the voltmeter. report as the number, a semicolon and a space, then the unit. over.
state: 55; V
